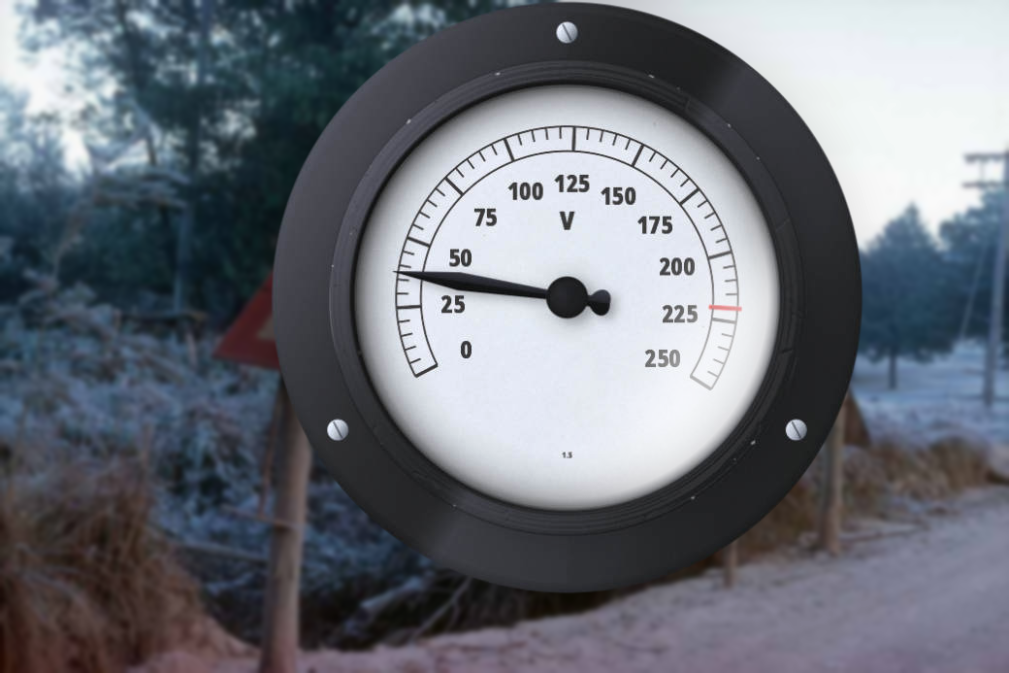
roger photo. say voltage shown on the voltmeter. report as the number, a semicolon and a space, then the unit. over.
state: 37.5; V
